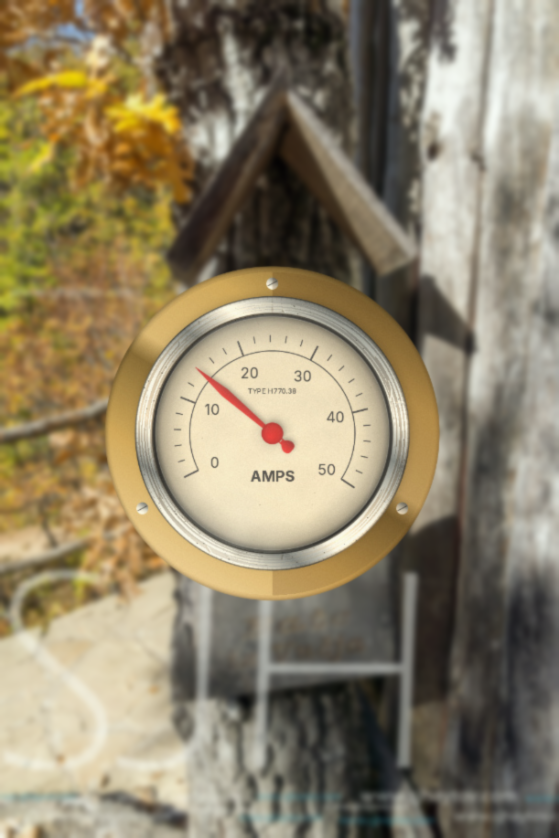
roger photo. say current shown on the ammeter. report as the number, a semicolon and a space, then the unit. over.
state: 14; A
